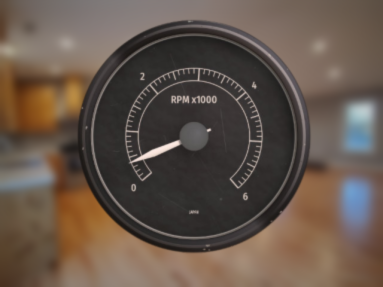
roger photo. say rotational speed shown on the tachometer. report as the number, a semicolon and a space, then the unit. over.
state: 400; rpm
